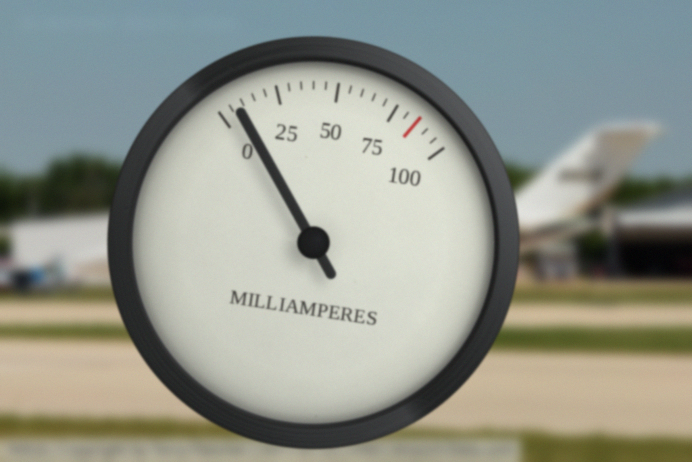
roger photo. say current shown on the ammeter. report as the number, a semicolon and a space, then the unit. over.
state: 7.5; mA
